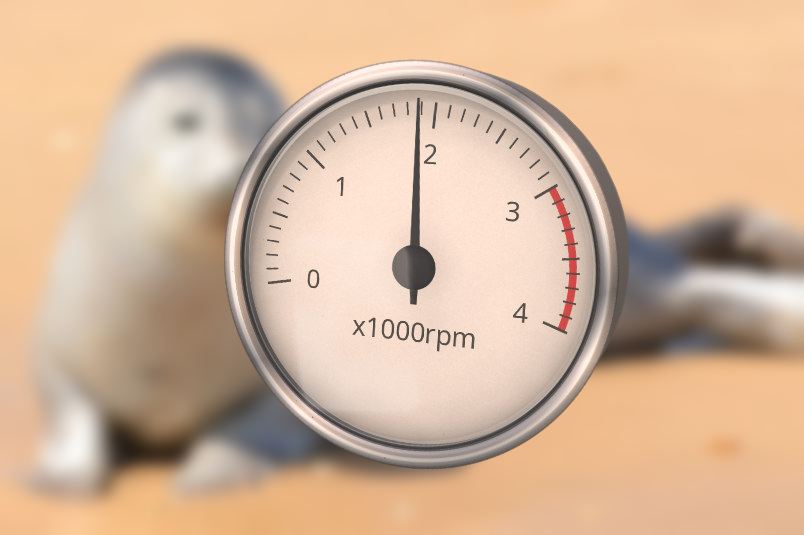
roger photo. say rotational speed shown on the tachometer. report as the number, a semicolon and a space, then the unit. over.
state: 1900; rpm
